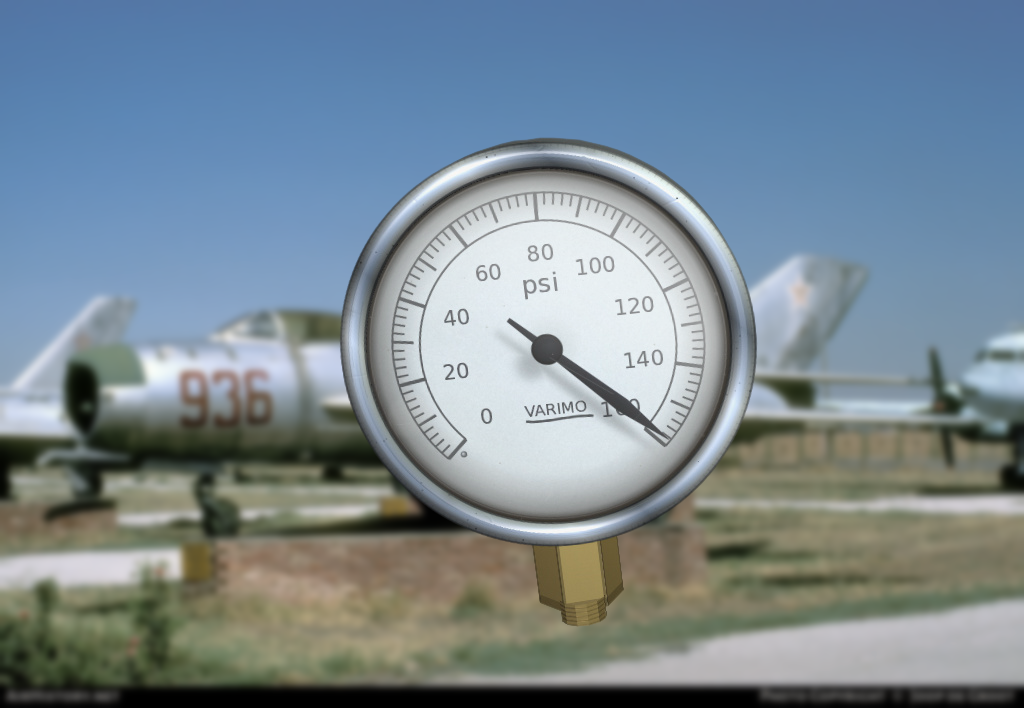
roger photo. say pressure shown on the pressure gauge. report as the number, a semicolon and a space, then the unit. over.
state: 158; psi
